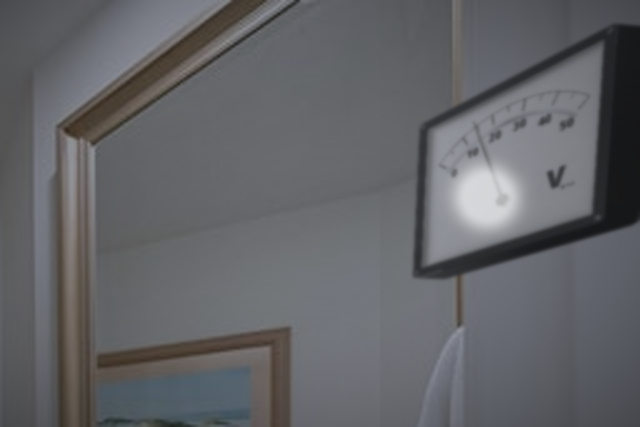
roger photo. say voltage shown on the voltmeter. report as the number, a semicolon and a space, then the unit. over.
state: 15; V
